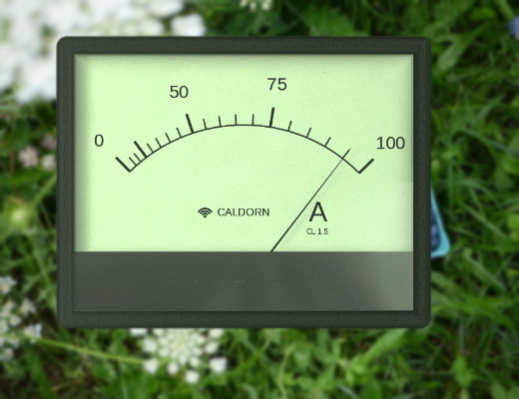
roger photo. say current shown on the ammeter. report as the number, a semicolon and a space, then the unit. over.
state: 95; A
